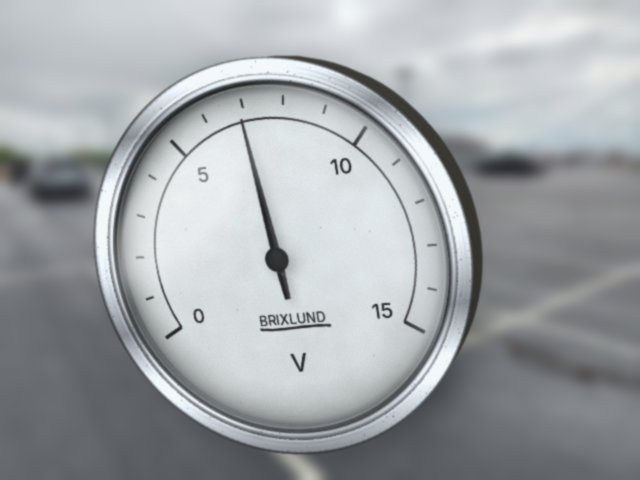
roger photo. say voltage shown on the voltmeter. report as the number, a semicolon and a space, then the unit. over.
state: 7; V
